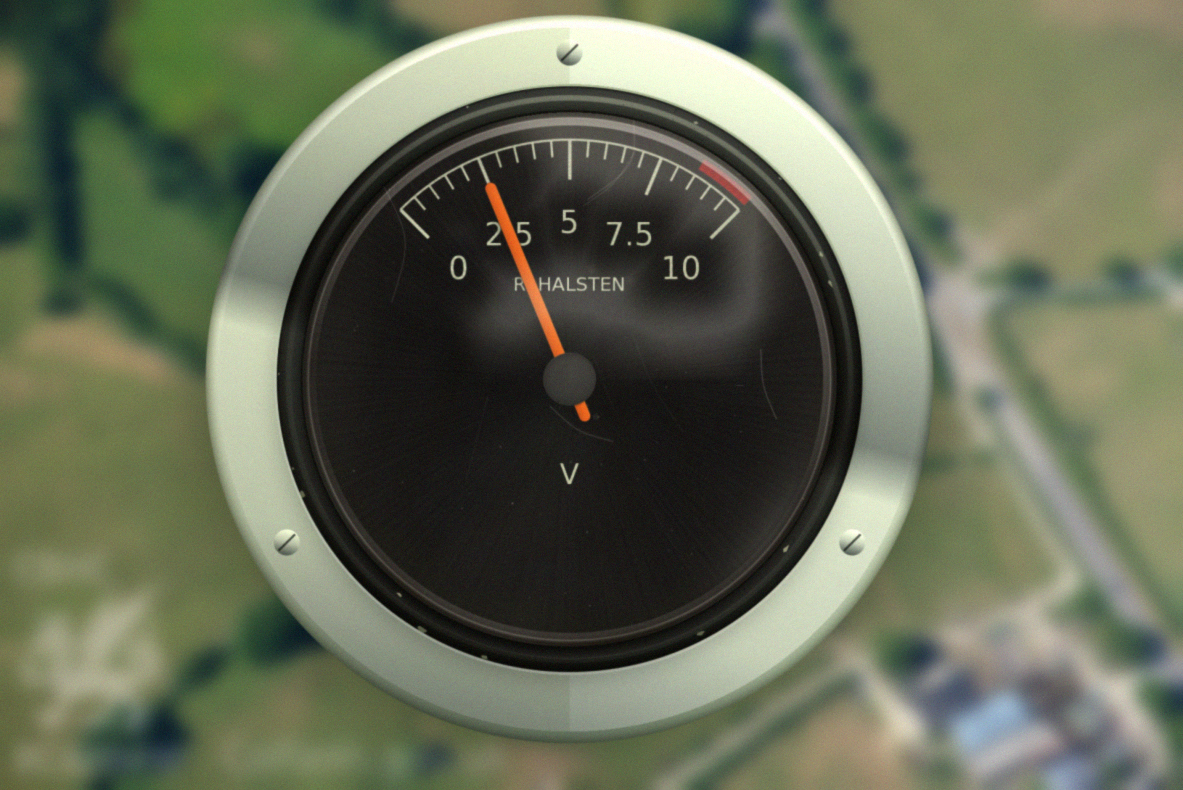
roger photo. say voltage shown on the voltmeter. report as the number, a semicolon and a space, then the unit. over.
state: 2.5; V
